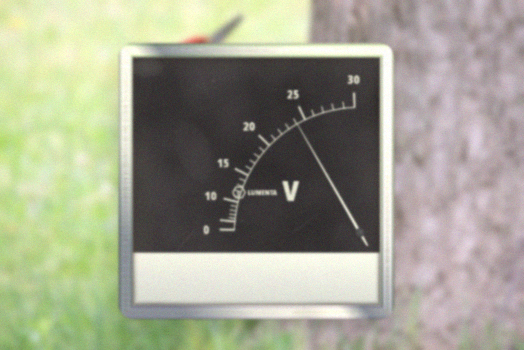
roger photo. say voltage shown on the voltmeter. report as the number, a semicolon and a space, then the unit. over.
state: 24; V
